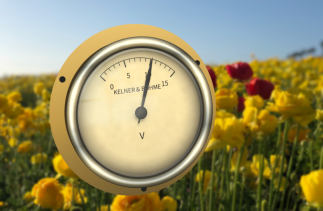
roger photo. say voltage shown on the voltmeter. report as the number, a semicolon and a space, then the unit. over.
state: 10; V
